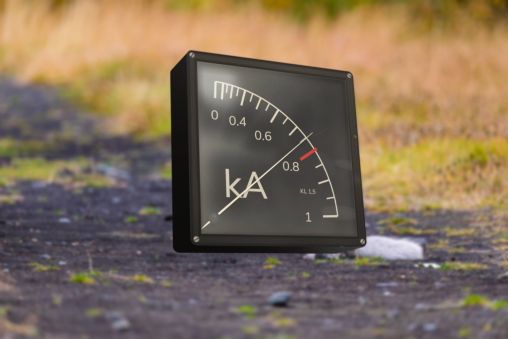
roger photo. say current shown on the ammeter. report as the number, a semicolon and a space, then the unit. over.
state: 0.75; kA
